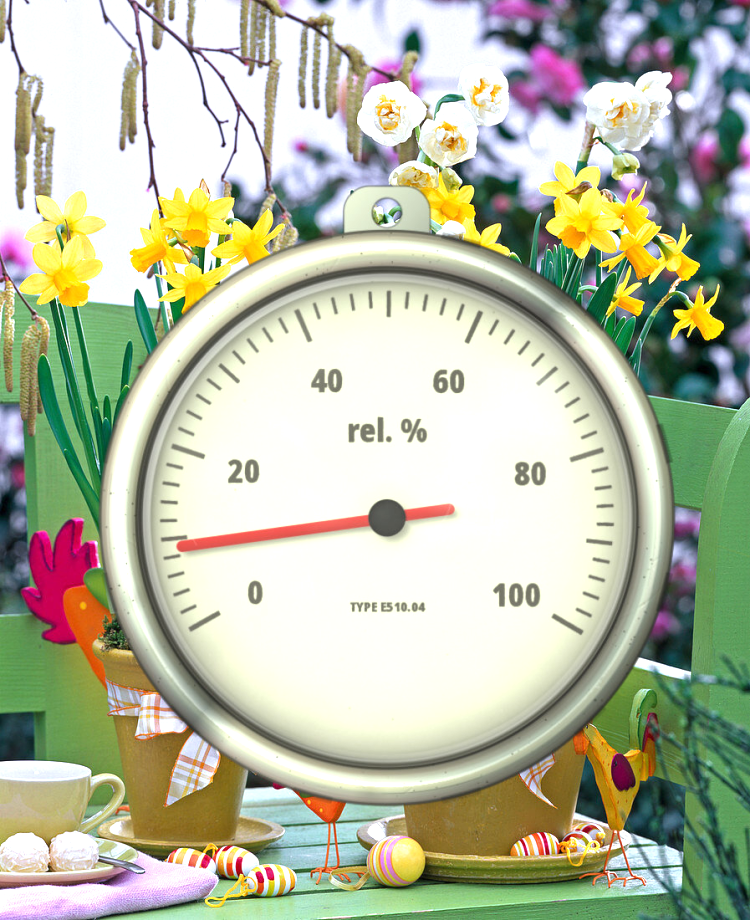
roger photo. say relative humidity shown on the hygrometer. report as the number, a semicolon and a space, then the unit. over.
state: 9; %
